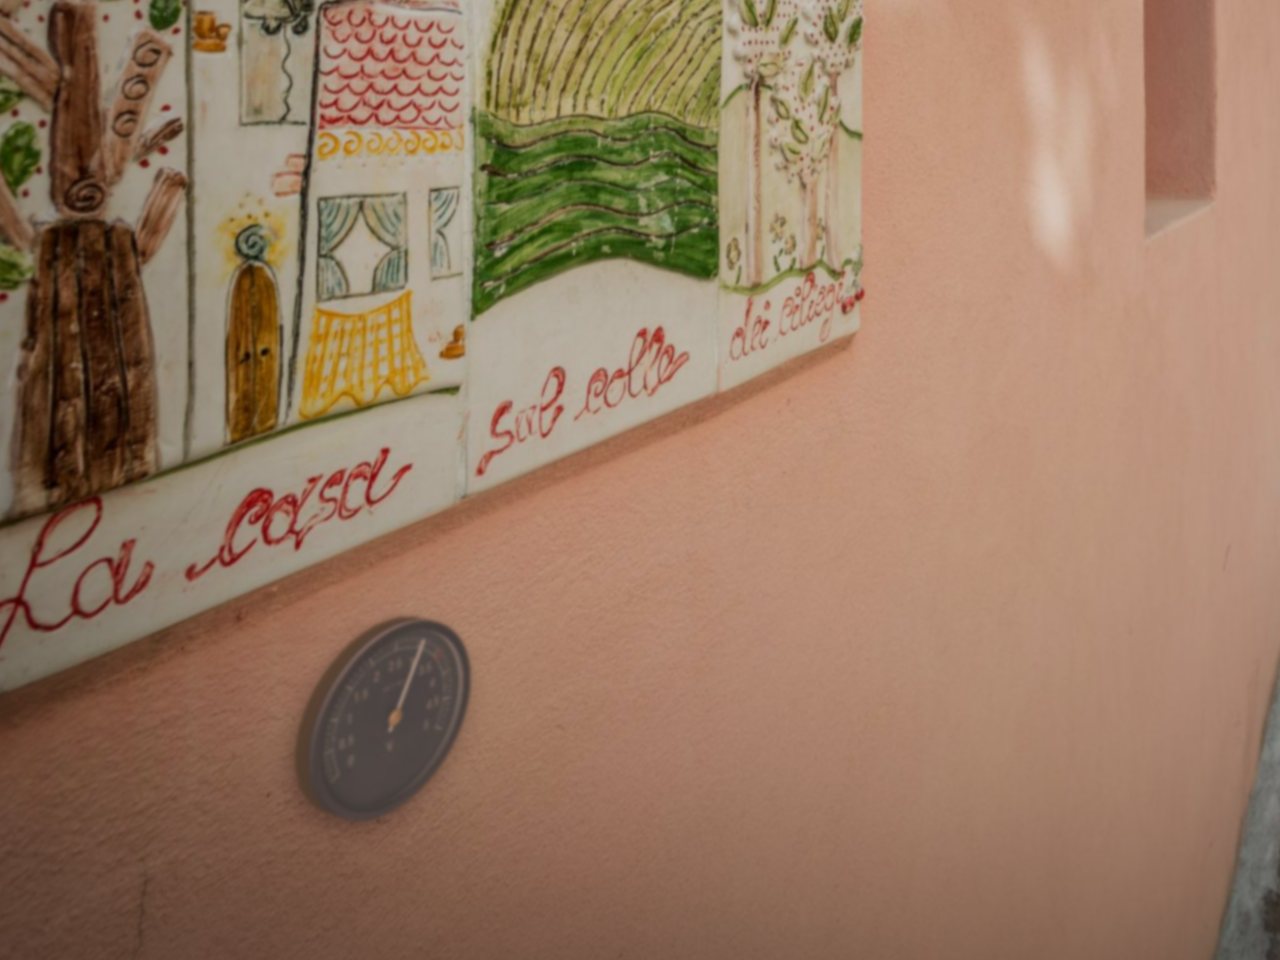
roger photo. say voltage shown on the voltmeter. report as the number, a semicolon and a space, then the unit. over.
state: 3; V
